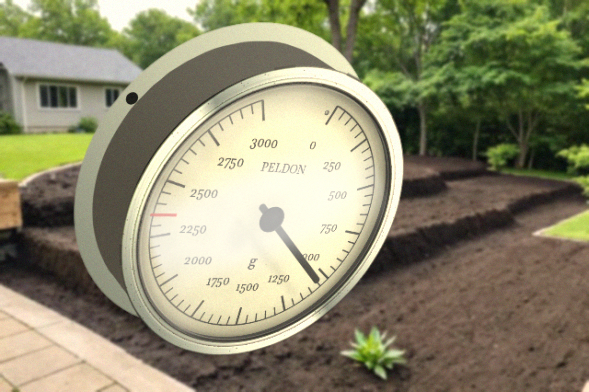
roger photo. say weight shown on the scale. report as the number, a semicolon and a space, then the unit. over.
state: 1050; g
